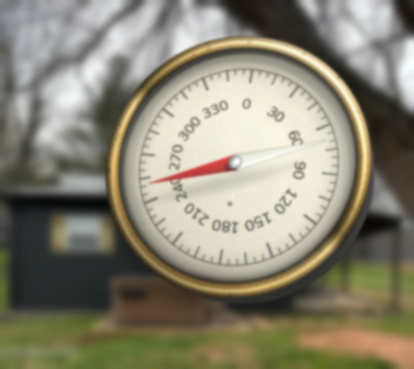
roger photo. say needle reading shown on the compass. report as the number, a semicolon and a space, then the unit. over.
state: 250; °
